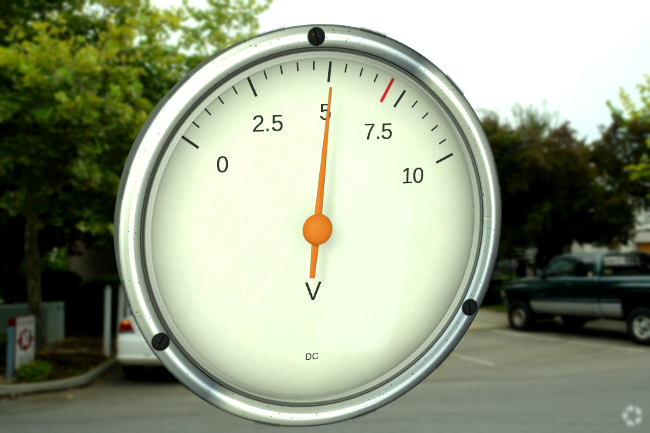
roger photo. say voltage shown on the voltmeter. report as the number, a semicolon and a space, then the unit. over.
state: 5; V
